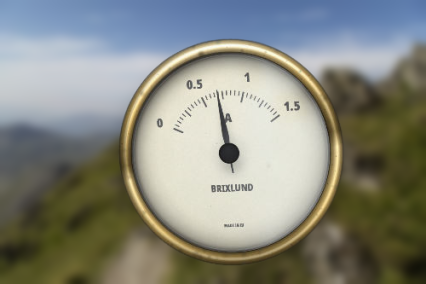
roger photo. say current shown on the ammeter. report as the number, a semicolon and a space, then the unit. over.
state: 0.7; A
